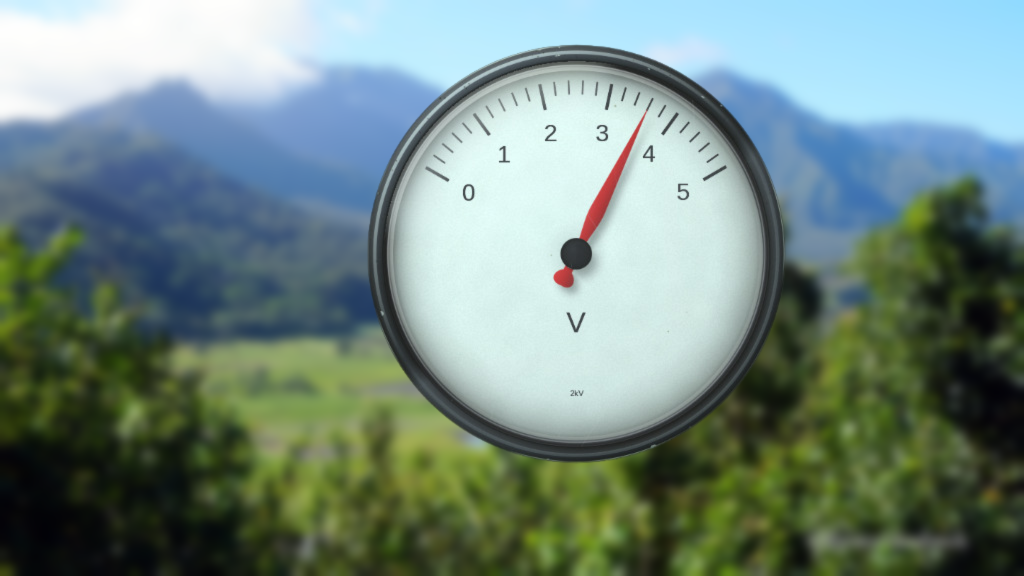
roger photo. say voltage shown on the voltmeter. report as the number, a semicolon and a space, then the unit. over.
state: 3.6; V
